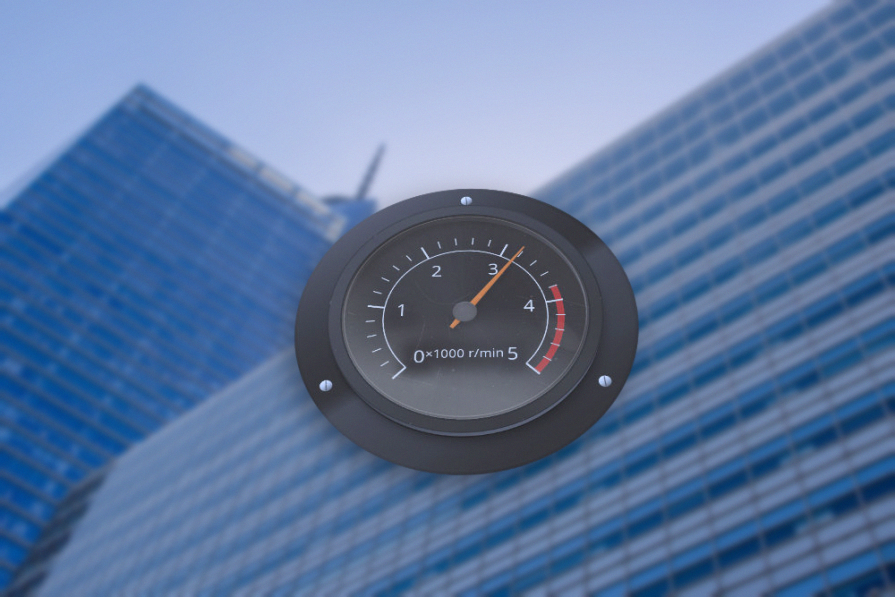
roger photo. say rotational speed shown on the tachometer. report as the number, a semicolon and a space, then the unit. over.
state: 3200; rpm
